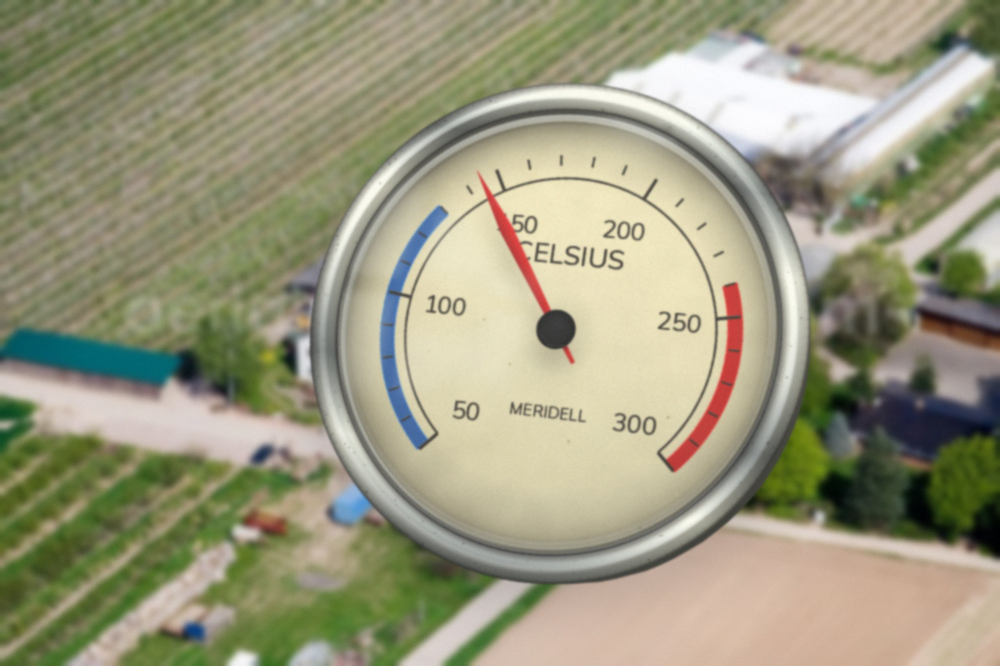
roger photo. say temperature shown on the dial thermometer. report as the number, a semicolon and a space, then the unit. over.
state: 145; °C
